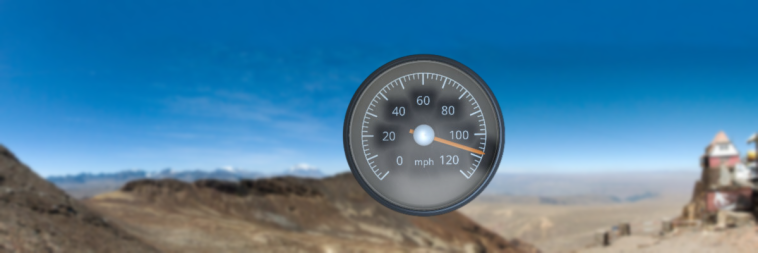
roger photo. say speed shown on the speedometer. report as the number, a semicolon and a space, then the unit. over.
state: 108; mph
